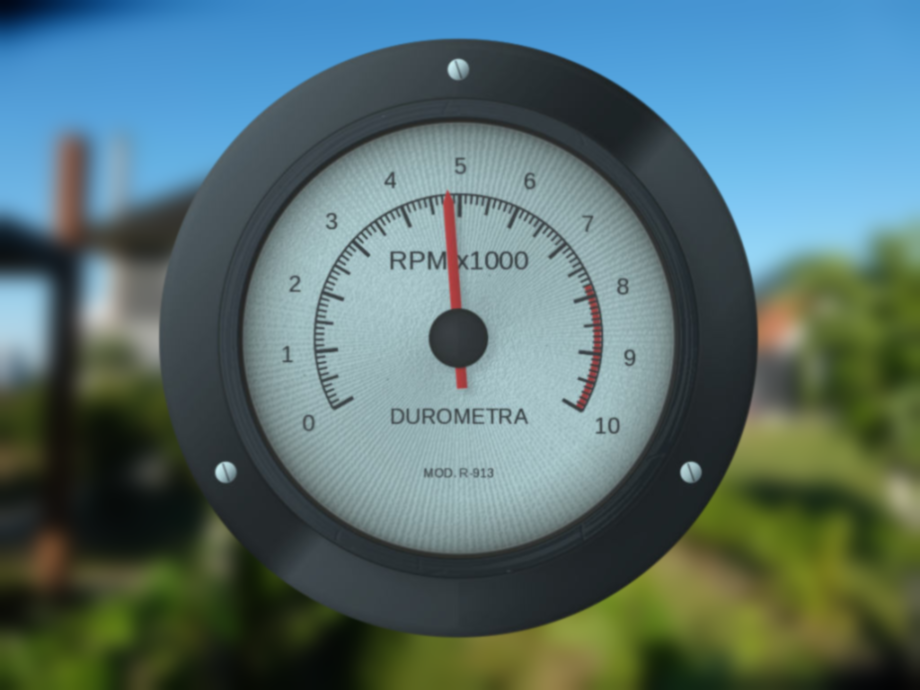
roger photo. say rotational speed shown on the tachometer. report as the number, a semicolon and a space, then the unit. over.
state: 4800; rpm
